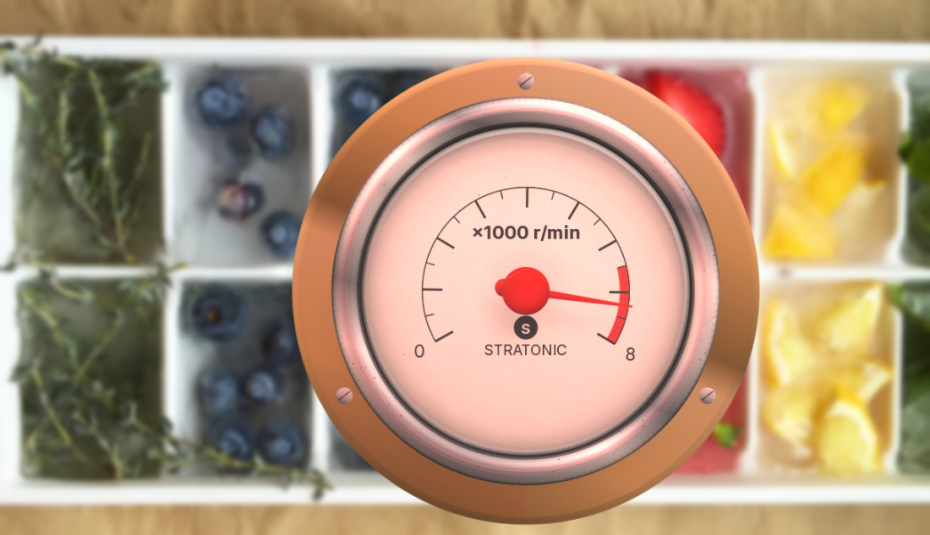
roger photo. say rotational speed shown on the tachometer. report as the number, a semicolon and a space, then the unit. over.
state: 7250; rpm
